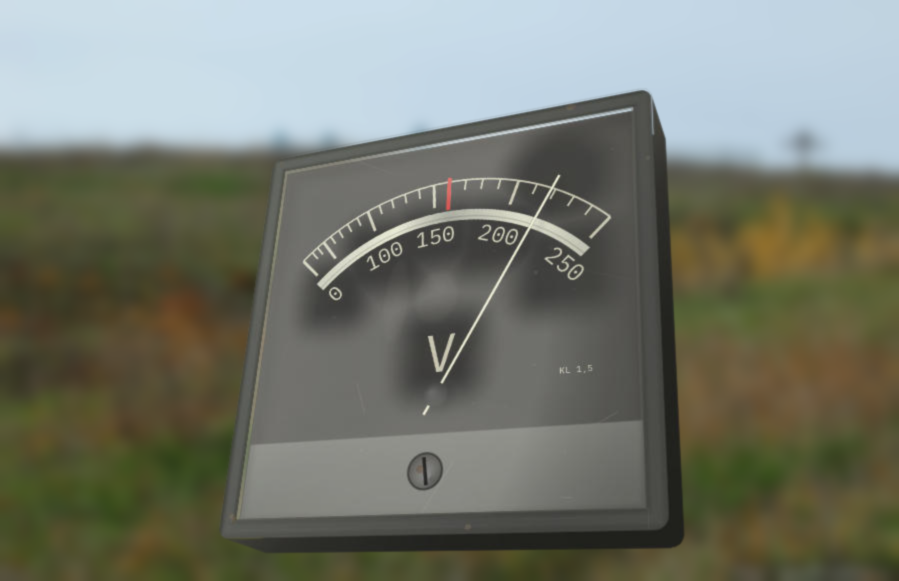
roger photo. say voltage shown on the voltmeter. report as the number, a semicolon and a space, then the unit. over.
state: 220; V
